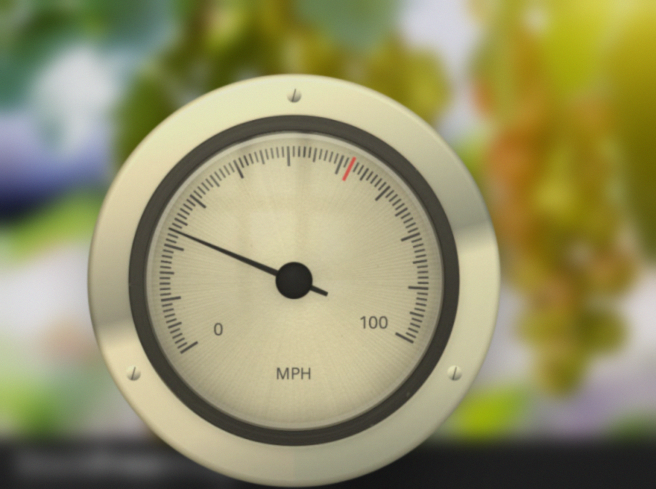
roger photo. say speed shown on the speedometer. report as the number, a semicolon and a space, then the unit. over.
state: 23; mph
